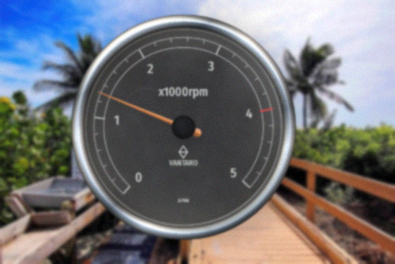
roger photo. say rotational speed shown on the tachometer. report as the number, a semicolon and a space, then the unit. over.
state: 1300; rpm
